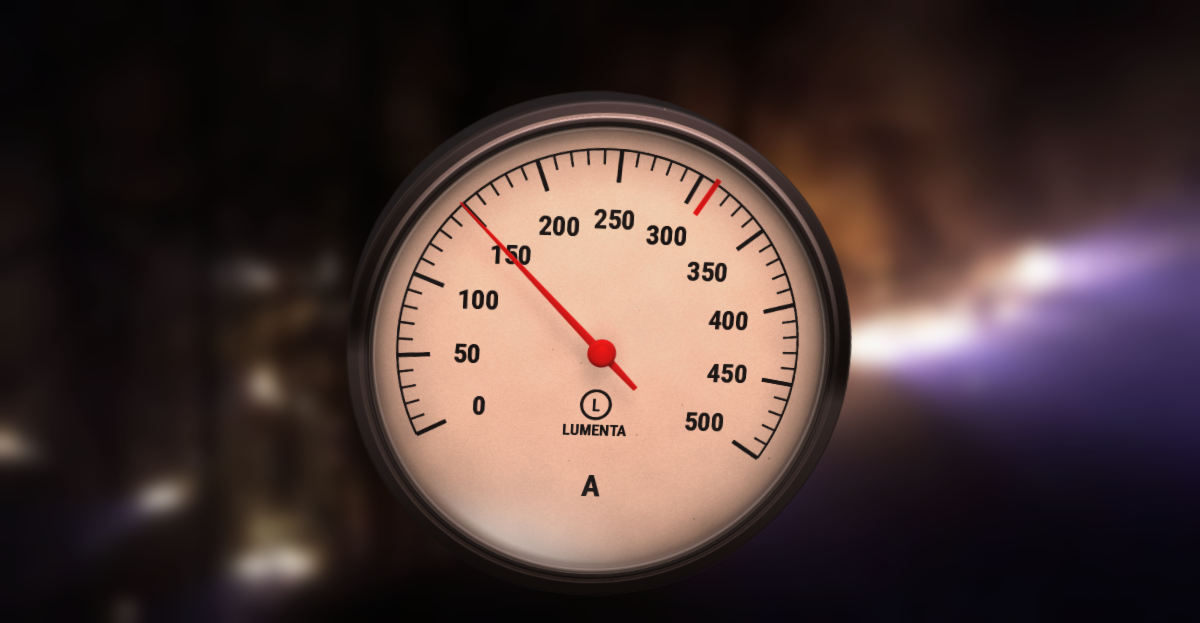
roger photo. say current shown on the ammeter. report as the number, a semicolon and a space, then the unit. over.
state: 150; A
